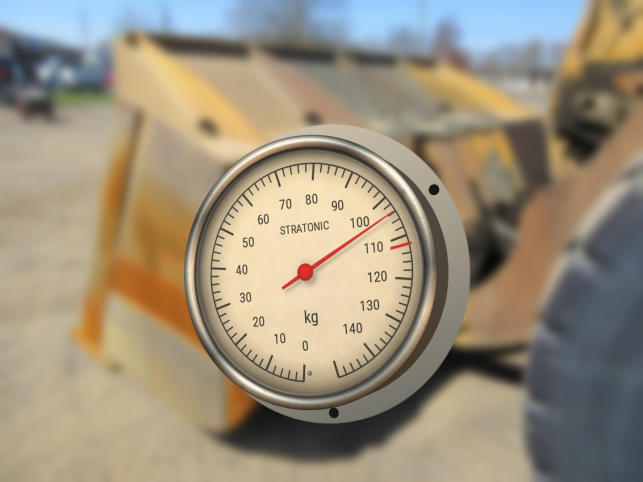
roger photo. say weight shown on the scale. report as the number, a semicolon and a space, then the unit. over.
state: 104; kg
